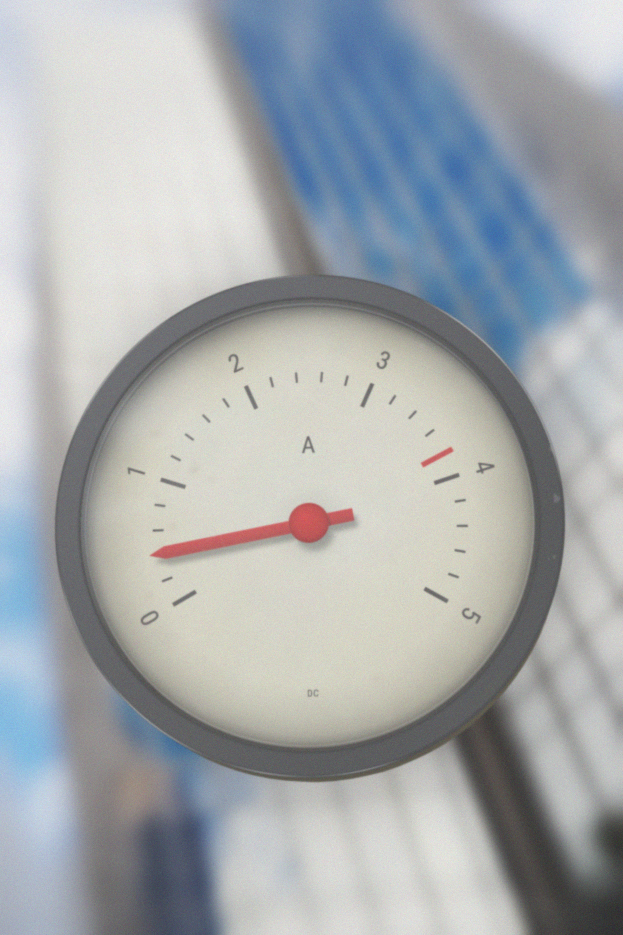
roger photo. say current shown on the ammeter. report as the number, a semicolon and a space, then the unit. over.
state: 0.4; A
